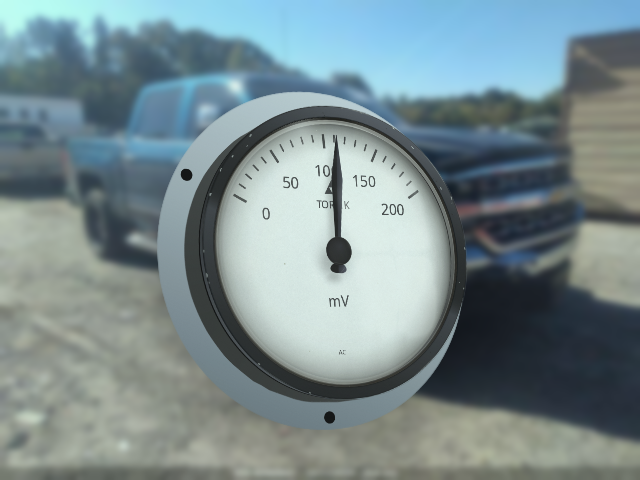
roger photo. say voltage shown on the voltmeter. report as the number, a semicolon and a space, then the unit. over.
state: 110; mV
